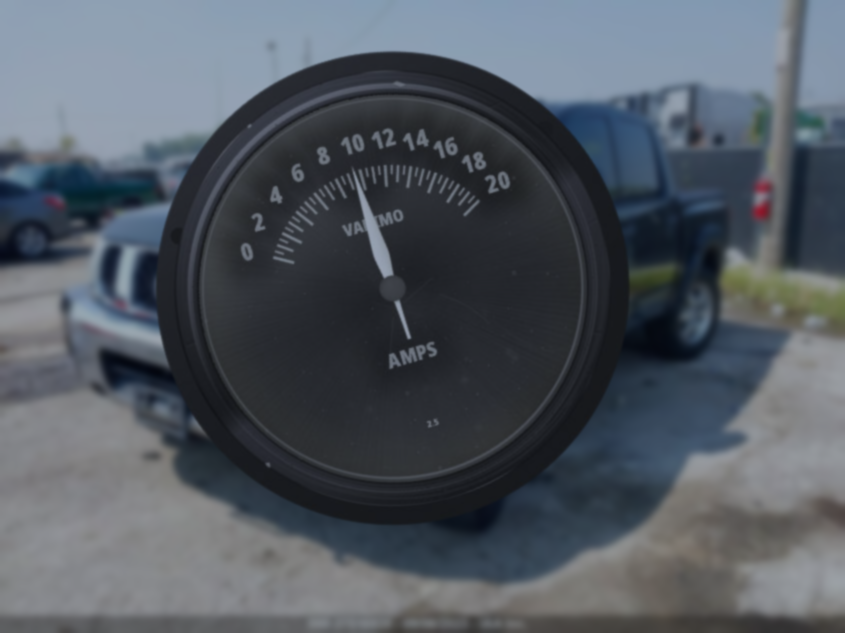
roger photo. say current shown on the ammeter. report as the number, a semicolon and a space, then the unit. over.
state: 9.5; A
